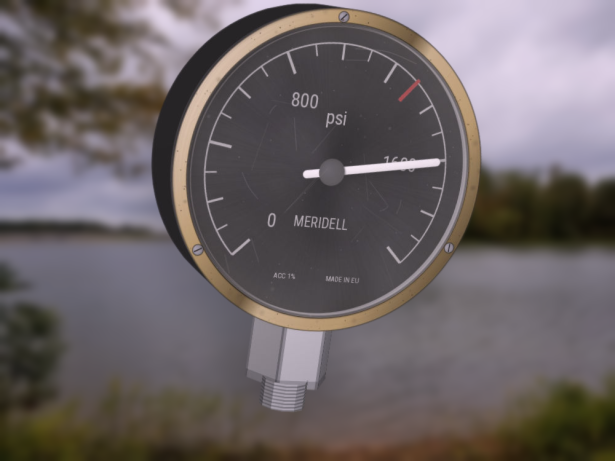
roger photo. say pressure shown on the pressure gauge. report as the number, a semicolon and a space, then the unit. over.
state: 1600; psi
